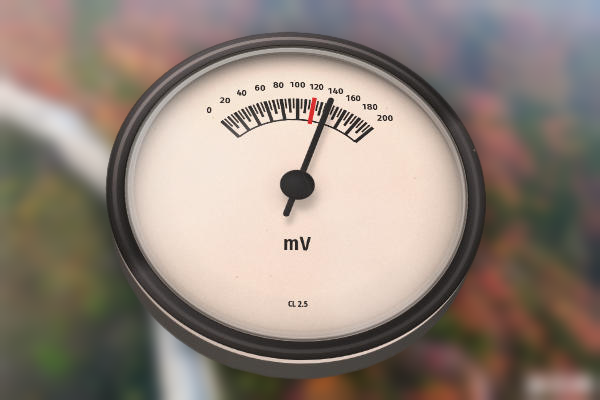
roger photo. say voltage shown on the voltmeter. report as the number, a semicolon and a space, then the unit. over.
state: 140; mV
